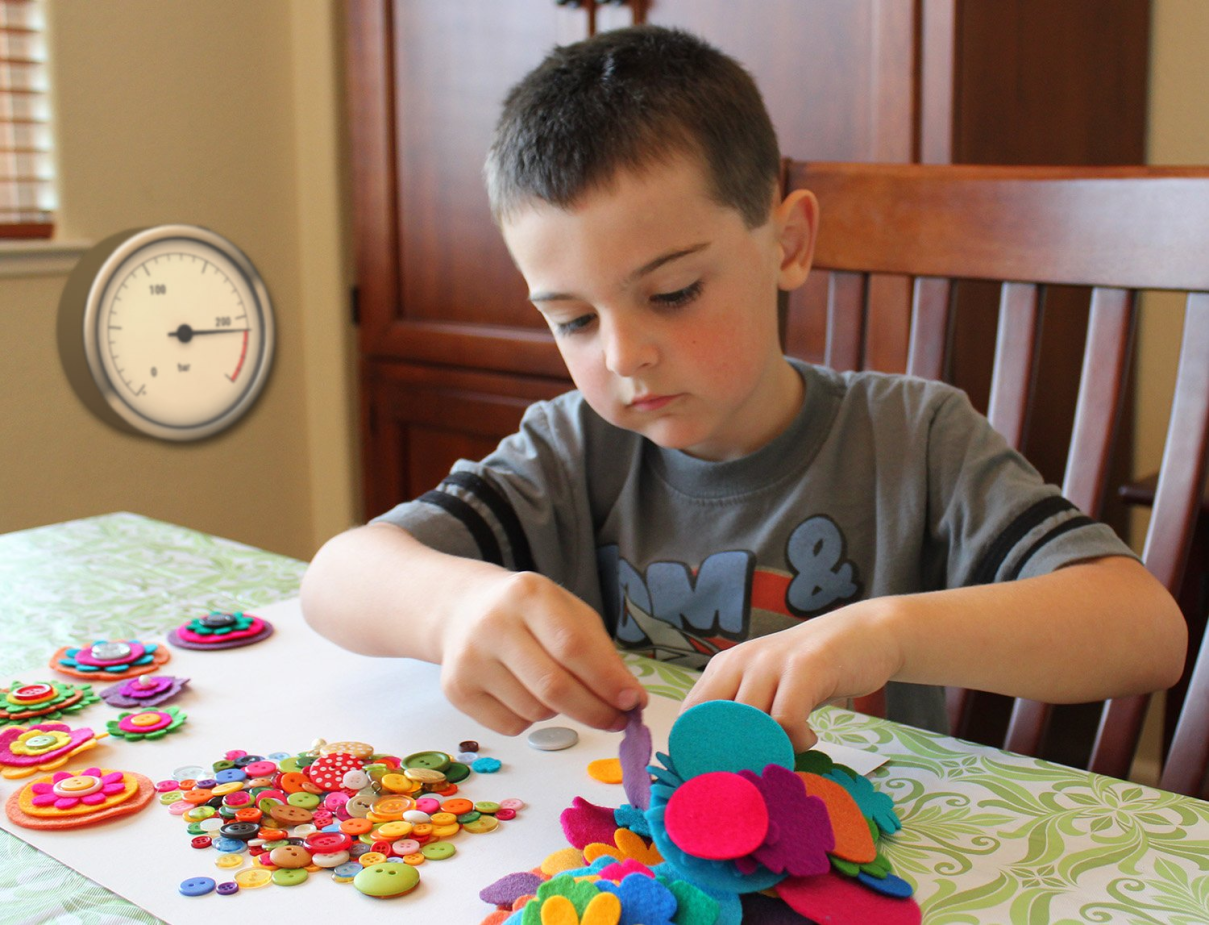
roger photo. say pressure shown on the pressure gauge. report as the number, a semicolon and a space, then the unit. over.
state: 210; bar
